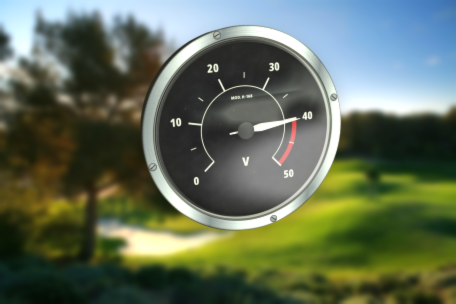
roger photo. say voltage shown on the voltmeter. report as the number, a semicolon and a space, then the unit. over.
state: 40; V
